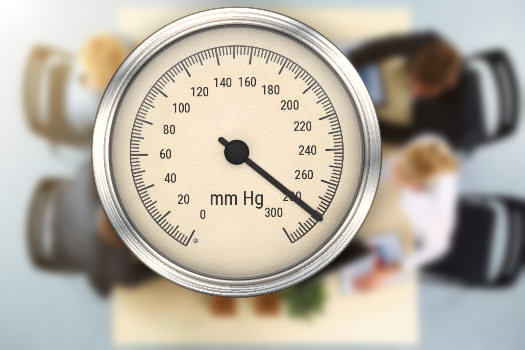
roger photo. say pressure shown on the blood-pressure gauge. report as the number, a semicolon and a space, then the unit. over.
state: 280; mmHg
